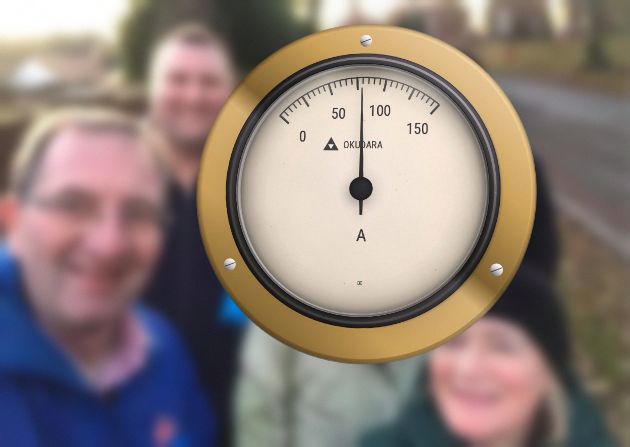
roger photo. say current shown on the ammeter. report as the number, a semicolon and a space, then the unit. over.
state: 80; A
